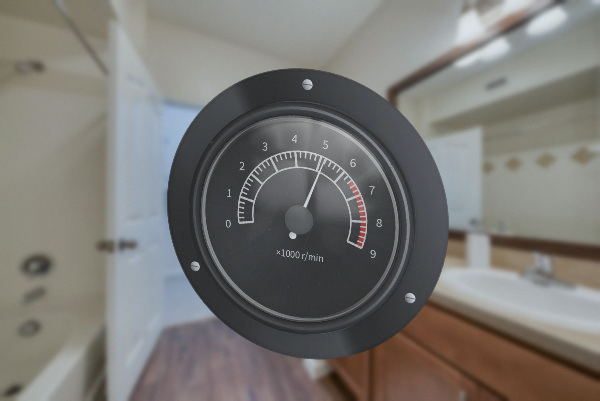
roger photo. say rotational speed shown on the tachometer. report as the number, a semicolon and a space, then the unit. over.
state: 5200; rpm
